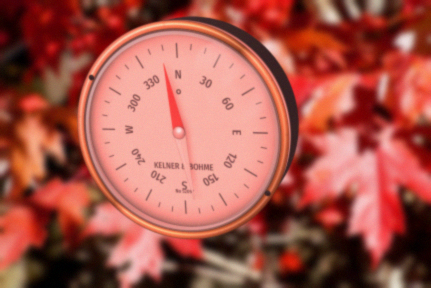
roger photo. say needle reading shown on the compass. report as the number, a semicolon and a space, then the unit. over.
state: 350; °
